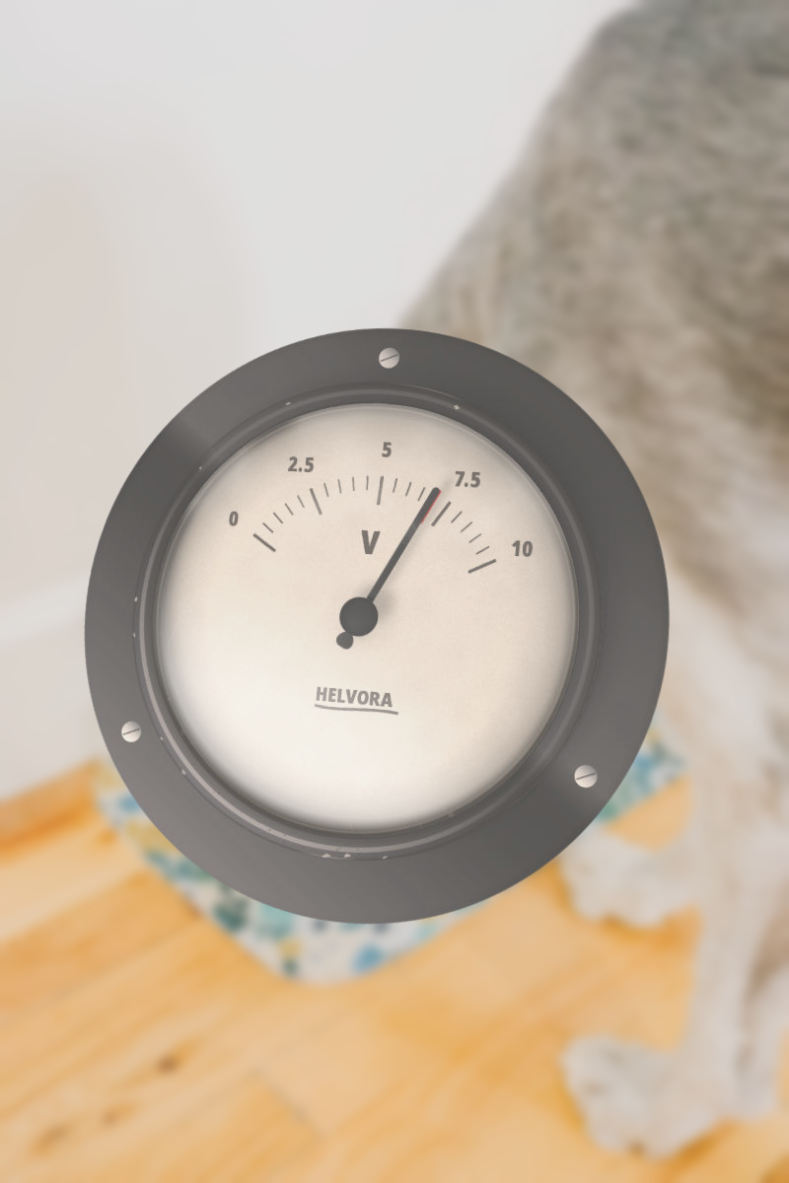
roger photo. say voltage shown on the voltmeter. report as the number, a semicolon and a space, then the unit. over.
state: 7; V
